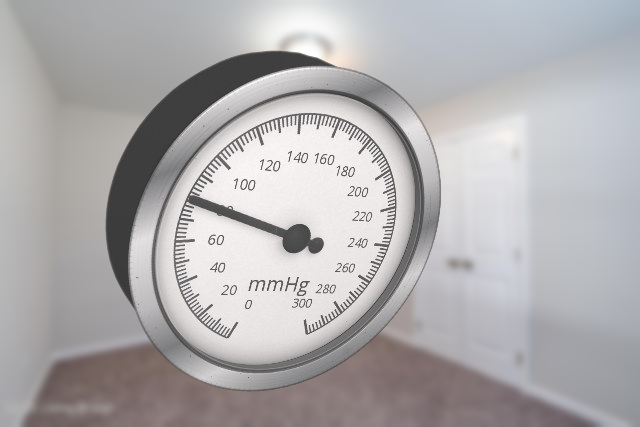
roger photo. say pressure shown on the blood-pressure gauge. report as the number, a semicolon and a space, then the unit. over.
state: 80; mmHg
